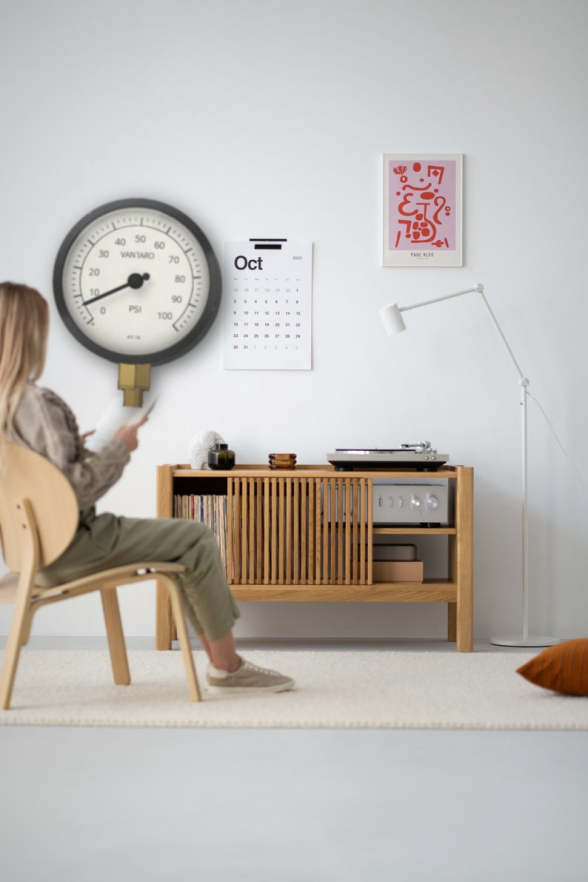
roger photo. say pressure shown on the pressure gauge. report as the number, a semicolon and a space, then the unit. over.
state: 6; psi
